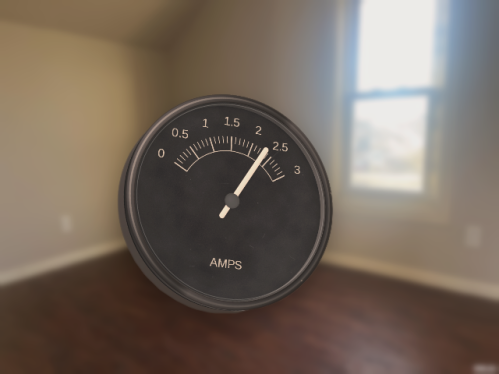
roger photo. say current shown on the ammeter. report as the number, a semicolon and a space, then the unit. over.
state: 2.3; A
